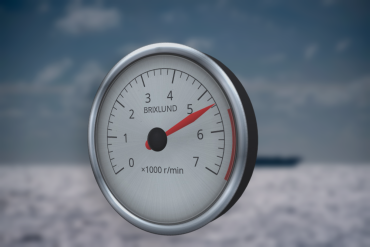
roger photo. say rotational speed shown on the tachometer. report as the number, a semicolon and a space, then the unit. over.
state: 5400; rpm
